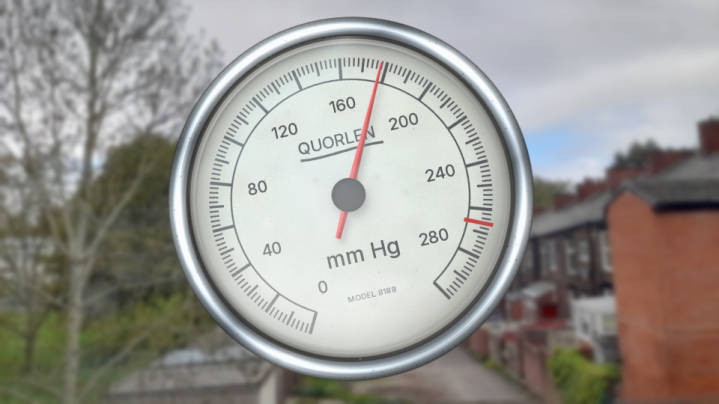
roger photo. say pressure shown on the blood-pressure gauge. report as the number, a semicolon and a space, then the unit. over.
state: 178; mmHg
